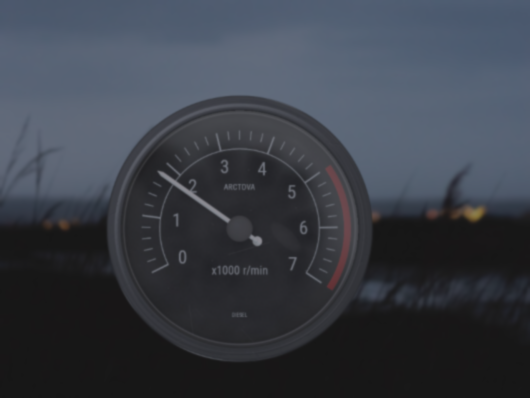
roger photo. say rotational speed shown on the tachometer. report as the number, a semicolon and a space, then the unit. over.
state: 1800; rpm
